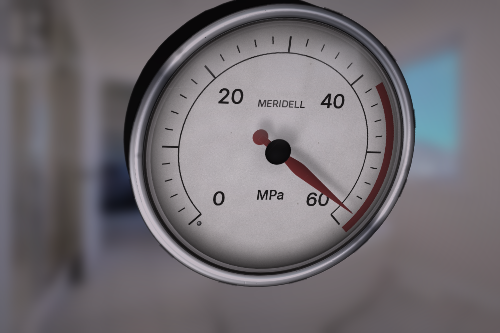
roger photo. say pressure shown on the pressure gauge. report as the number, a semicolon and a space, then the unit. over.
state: 58; MPa
